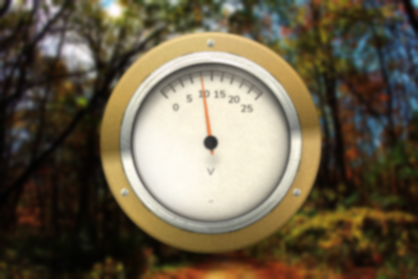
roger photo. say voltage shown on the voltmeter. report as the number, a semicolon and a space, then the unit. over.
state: 10; V
